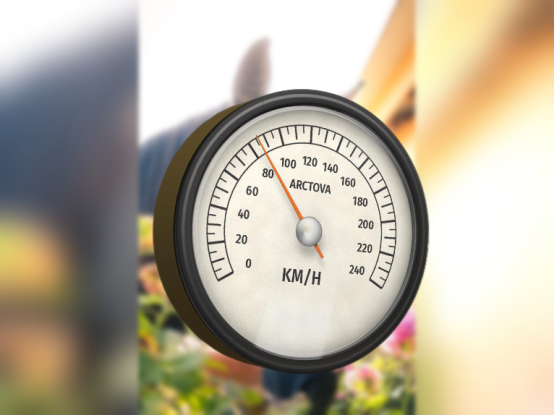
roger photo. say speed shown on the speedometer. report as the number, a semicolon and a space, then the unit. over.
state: 85; km/h
